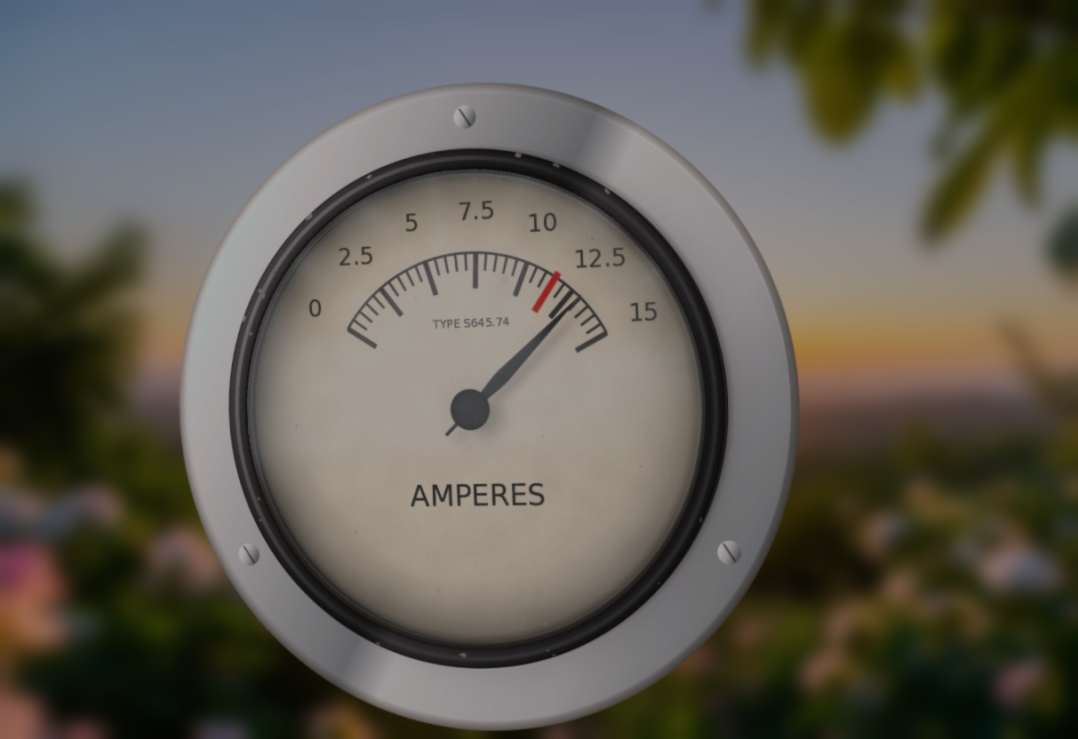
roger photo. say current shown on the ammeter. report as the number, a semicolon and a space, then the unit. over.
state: 13; A
